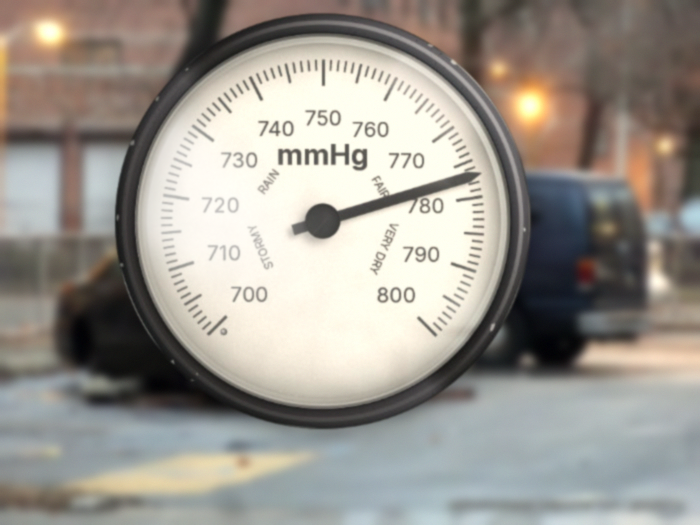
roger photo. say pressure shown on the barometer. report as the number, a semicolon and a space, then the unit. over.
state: 777; mmHg
